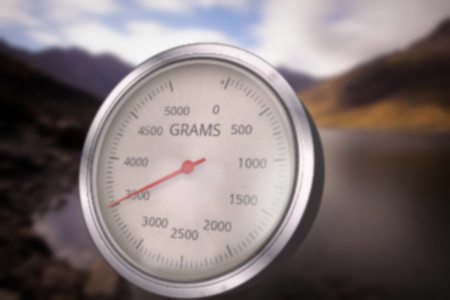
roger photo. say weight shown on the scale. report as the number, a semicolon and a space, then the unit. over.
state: 3500; g
